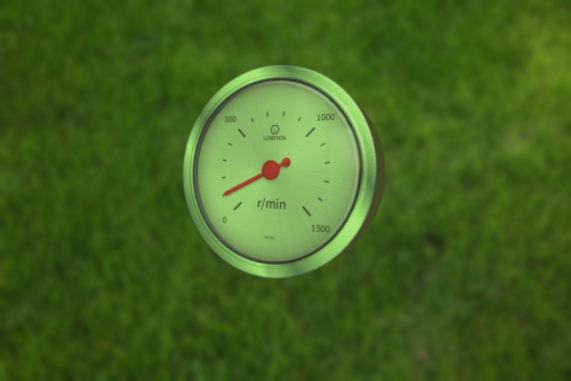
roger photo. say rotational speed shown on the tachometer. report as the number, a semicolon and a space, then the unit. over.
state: 100; rpm
